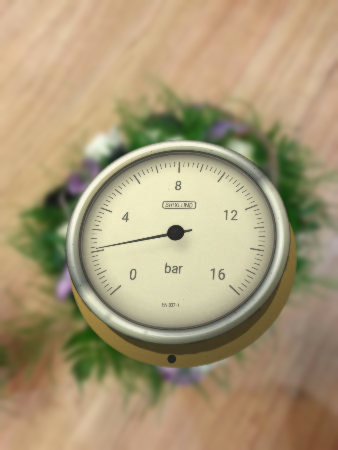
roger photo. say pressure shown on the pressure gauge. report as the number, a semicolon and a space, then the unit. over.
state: 2; bar
